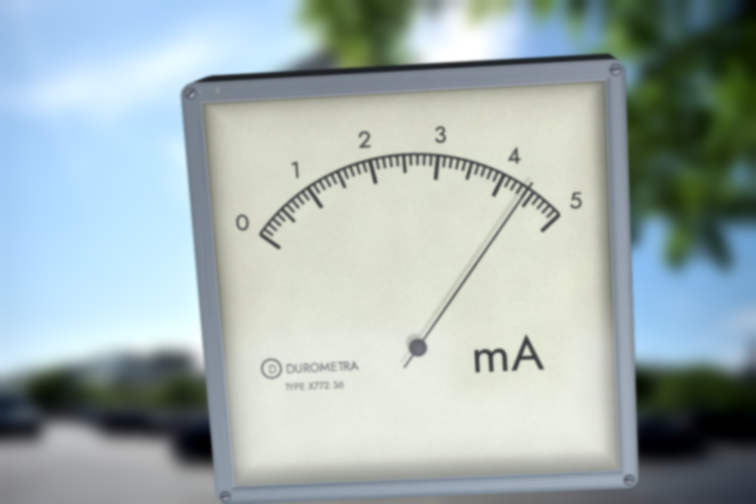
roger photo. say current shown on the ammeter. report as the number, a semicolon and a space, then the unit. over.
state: 4.4; mA
